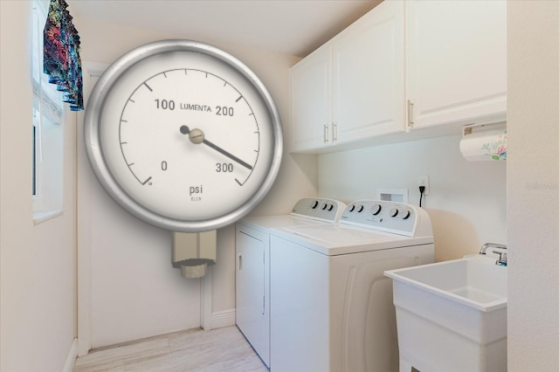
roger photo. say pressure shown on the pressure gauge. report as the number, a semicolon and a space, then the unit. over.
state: 280; psi
